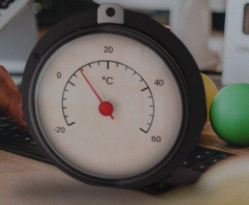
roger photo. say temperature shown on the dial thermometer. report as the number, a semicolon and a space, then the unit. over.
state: 8; °C
